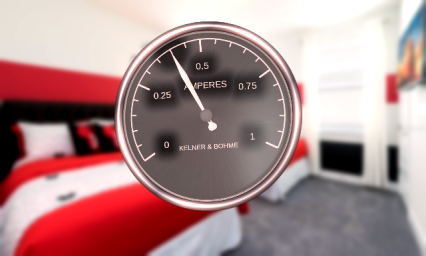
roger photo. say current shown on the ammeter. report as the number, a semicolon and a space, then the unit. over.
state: 0.4; A
